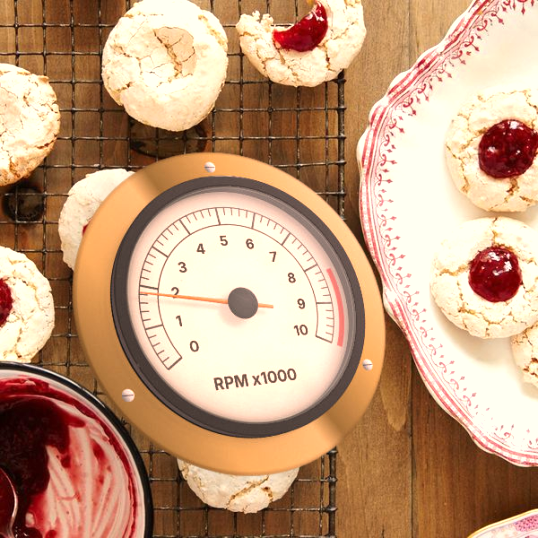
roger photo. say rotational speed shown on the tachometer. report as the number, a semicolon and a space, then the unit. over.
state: 1800; rpm
